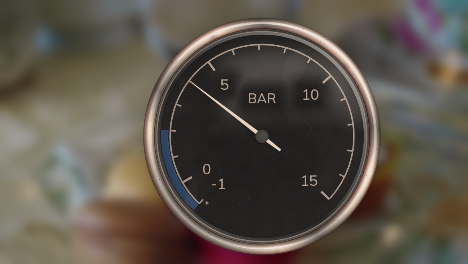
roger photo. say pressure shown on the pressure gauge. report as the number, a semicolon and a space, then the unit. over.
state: 4; bar
